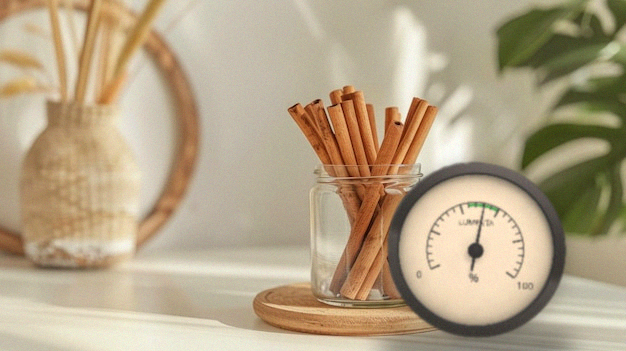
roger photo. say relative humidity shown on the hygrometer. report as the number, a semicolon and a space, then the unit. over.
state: 52; %
